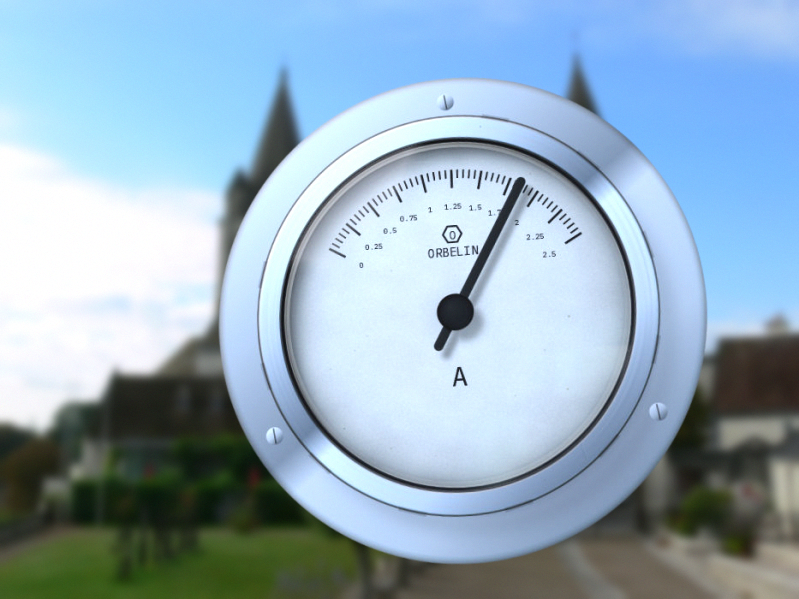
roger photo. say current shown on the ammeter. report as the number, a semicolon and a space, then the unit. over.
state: 1.85; A
